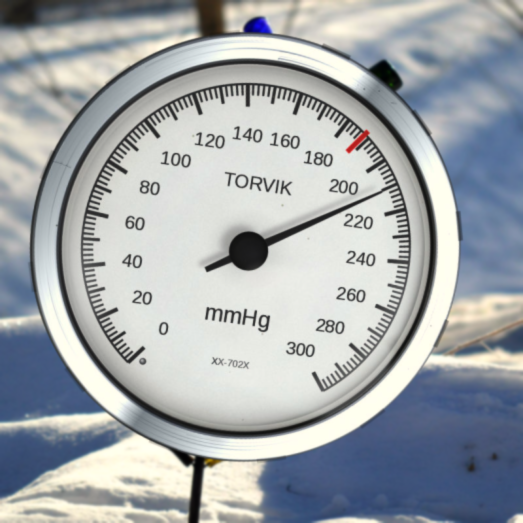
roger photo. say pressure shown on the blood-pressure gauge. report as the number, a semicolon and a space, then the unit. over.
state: 210; mmHg
